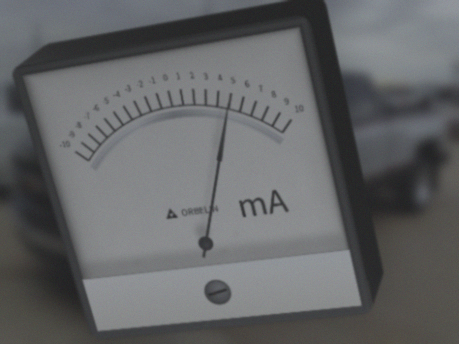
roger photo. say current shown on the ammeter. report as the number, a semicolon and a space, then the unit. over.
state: 5; mA
